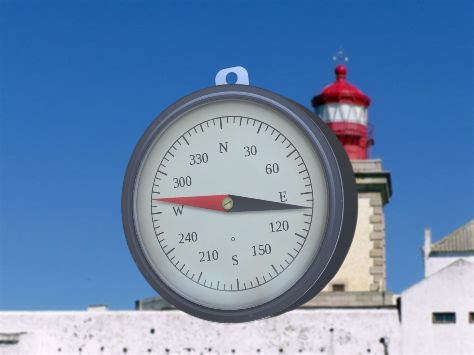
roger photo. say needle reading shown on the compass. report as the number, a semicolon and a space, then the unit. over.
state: 280; °
